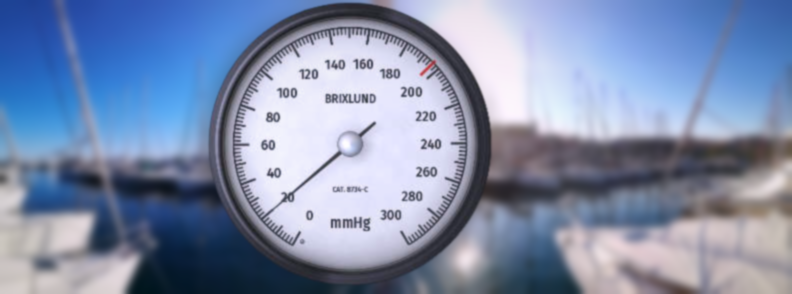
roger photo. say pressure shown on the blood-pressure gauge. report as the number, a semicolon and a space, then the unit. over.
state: 20; mmHg
